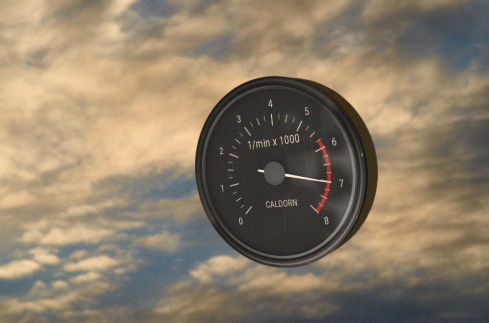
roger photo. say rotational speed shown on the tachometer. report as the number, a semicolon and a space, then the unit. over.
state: 7000; rpm
